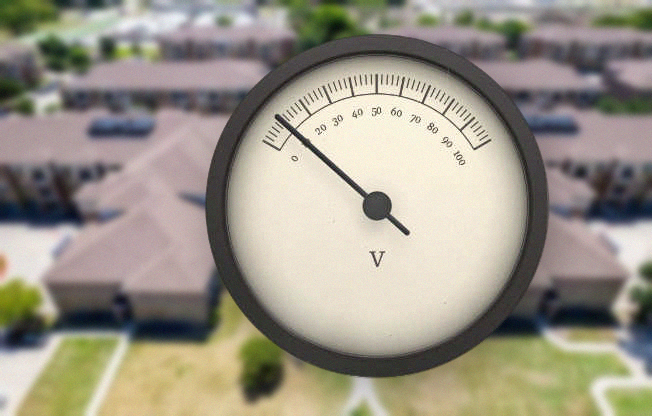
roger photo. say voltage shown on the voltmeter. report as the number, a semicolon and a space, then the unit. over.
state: 10; V
